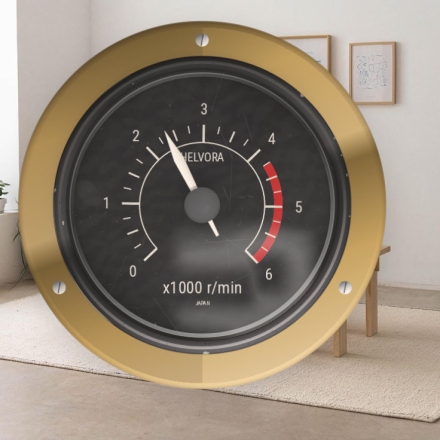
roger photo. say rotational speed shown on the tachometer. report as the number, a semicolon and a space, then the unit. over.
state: 2375; rpm
